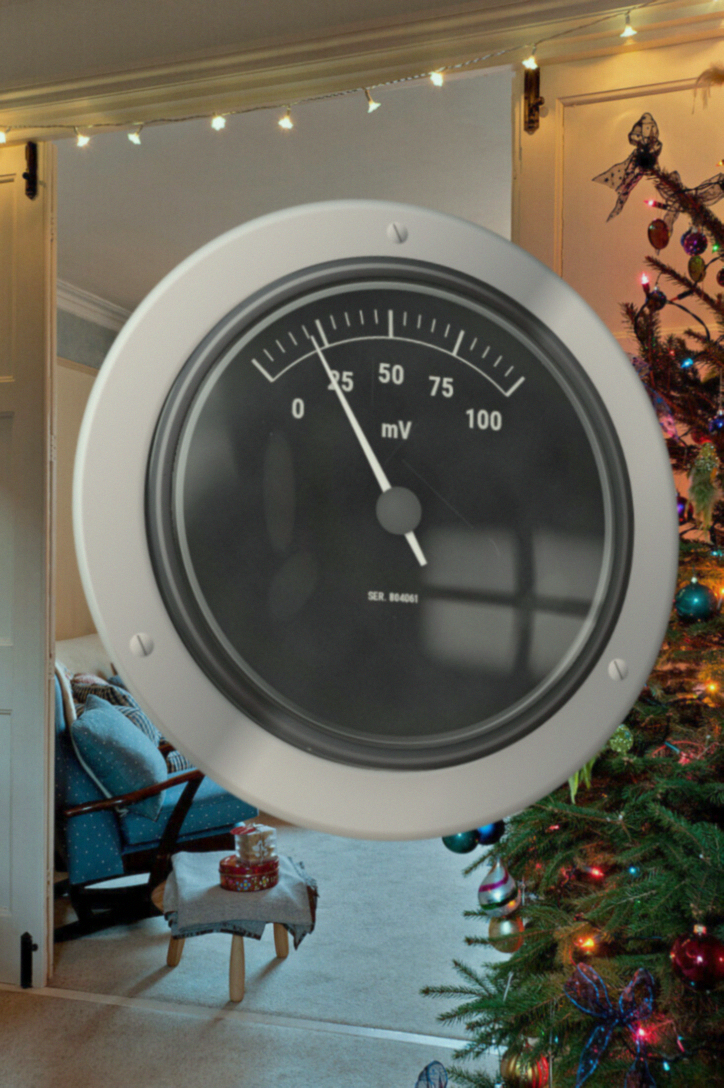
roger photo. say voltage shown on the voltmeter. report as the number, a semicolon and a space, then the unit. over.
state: 20; mV
